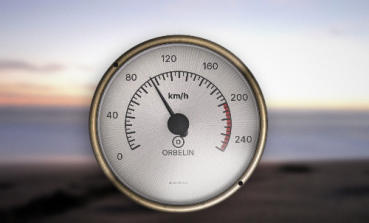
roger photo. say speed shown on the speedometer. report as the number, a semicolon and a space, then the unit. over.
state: 95; km/h
